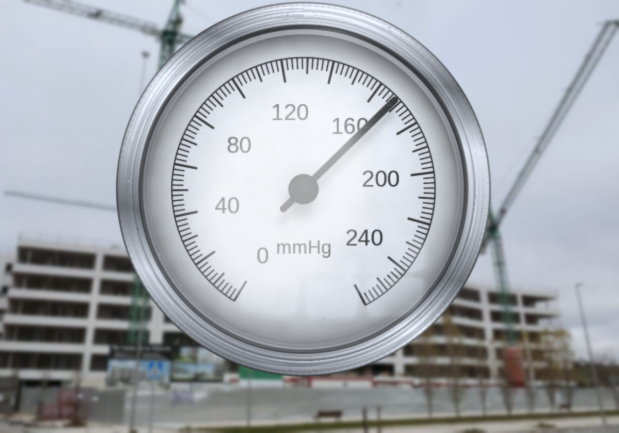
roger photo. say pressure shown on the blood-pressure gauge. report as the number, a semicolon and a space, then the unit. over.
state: 168; mmHg
